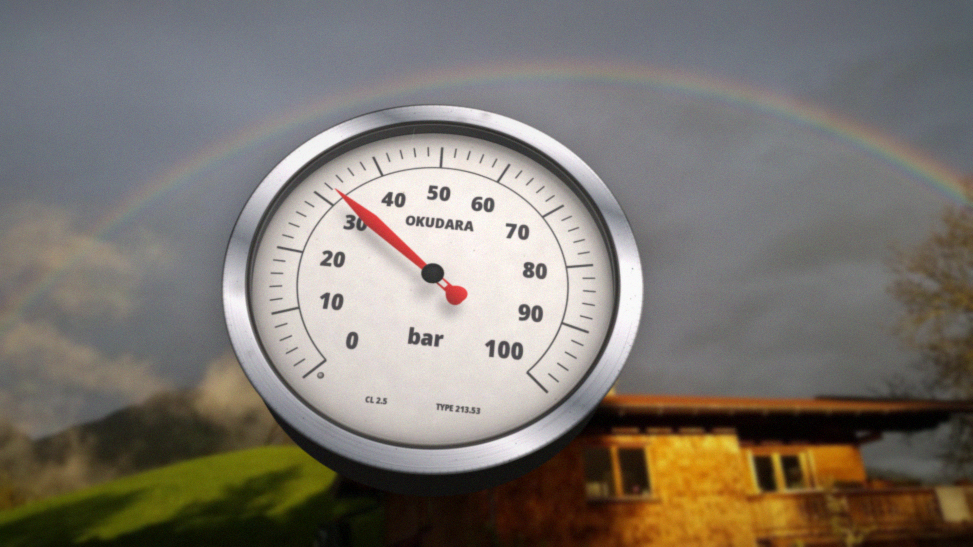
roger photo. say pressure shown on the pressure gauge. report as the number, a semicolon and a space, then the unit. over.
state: 32; bar
